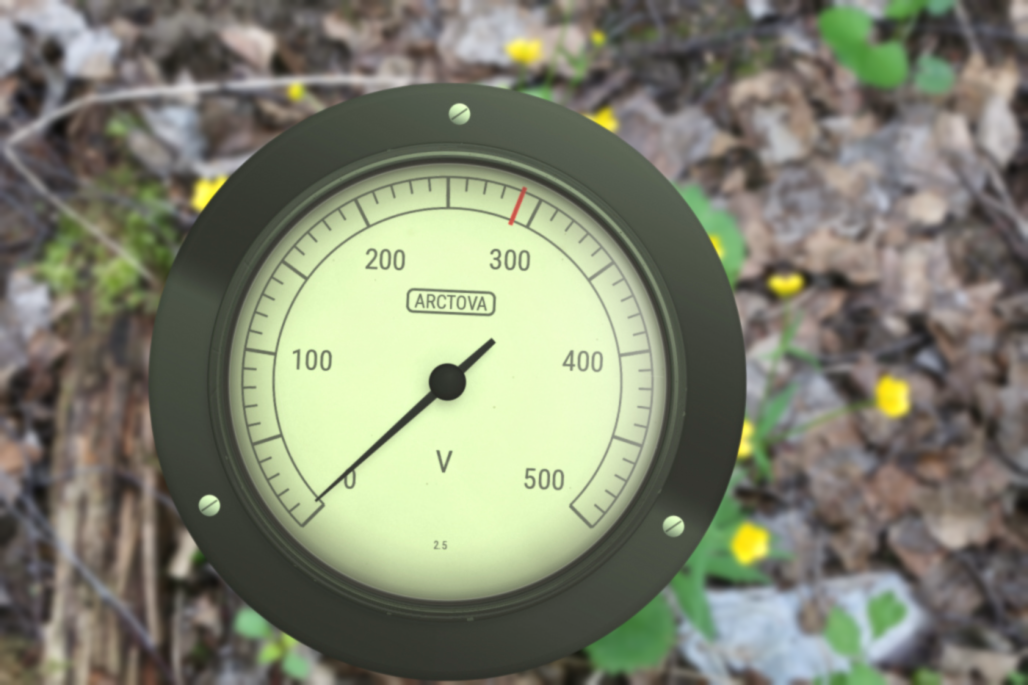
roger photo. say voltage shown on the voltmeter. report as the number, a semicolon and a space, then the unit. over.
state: 5; V
